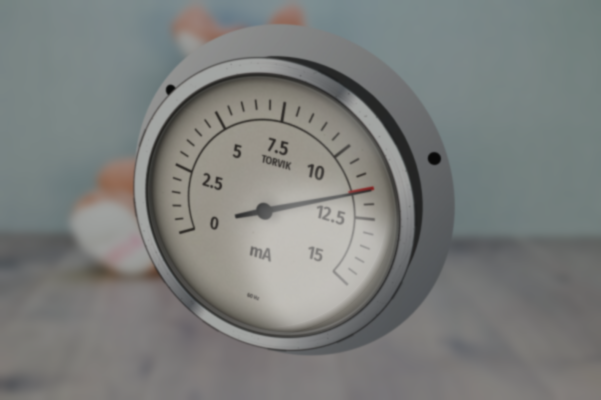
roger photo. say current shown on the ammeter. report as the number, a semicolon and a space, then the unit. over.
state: 11.5; mA
